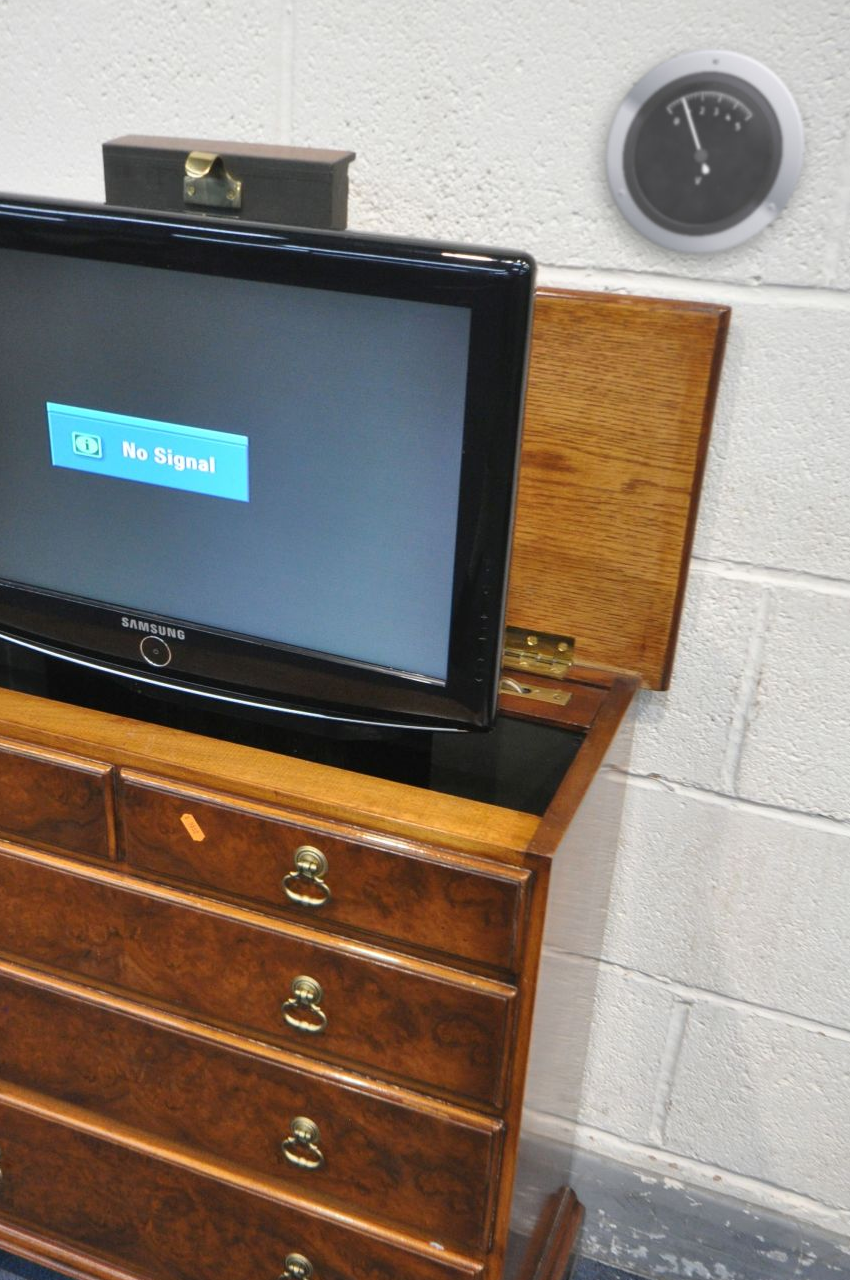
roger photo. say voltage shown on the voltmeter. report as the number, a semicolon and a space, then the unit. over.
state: 1; V
